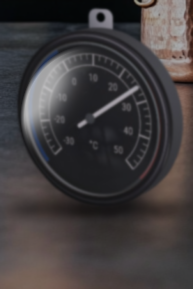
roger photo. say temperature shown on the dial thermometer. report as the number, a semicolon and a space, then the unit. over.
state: 26; °C
